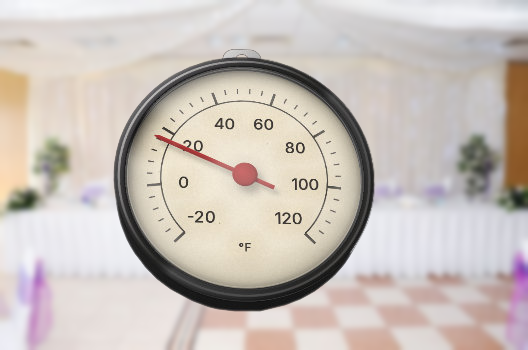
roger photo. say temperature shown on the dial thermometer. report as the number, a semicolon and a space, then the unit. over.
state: 16; °F
